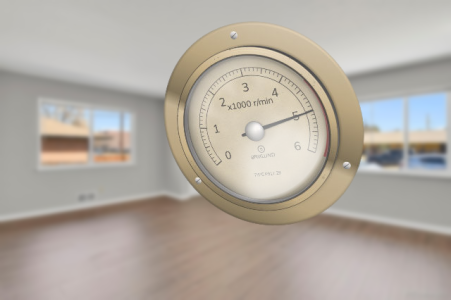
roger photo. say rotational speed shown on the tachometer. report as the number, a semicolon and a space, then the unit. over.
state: 5000; rpm
